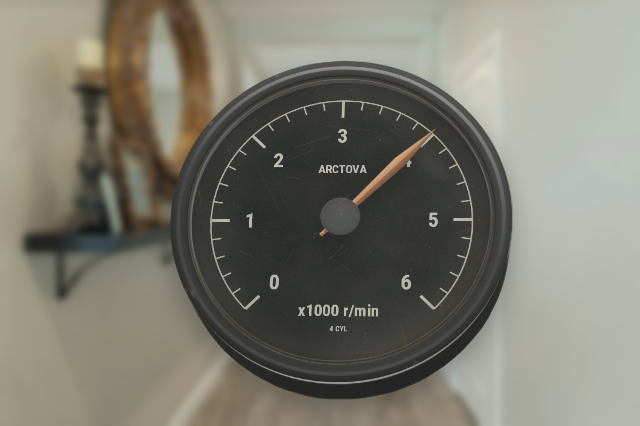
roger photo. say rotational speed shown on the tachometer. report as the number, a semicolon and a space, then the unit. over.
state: 4000; rpm
